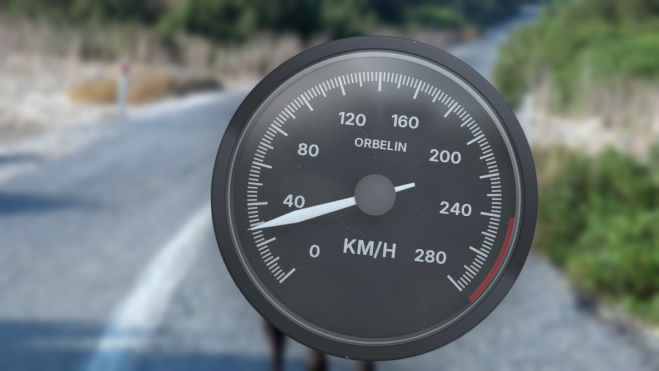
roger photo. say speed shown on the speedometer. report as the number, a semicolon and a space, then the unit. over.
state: 28; km/h
